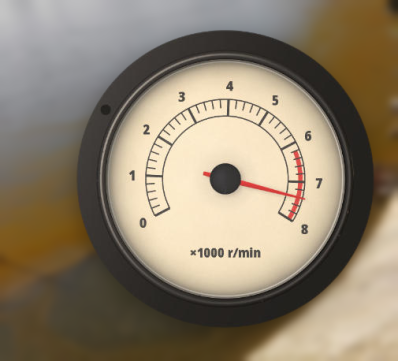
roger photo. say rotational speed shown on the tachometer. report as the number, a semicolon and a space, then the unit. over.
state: 7400; rpm
